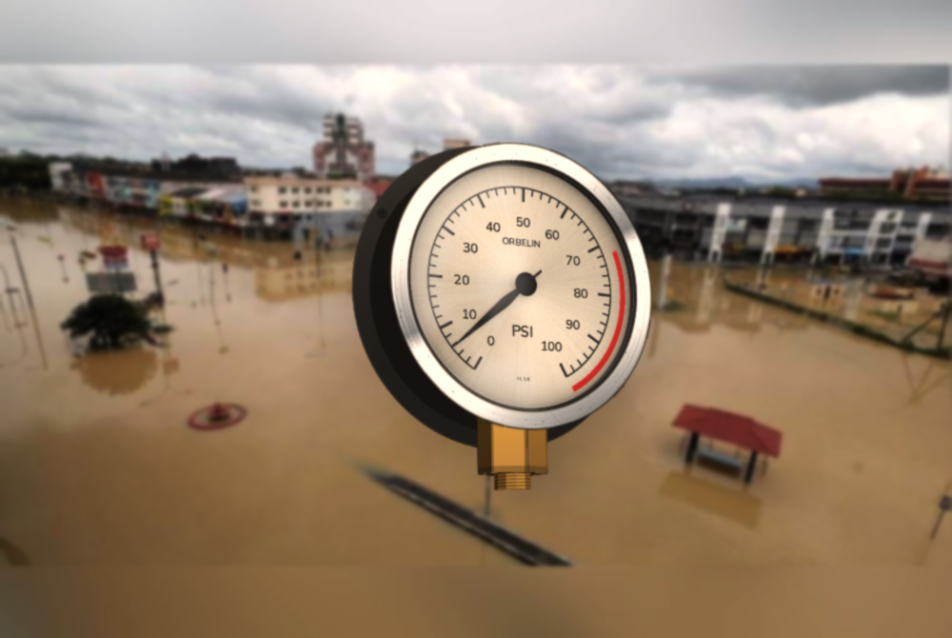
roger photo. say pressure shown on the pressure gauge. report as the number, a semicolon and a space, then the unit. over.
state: 6; psi
